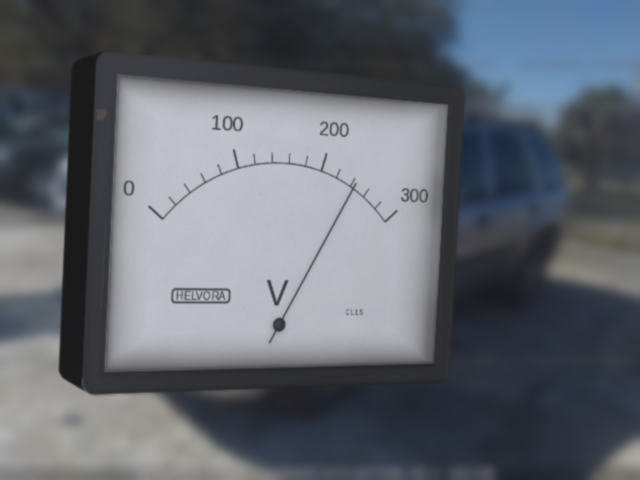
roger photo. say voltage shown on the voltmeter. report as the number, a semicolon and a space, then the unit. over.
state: 240; V
